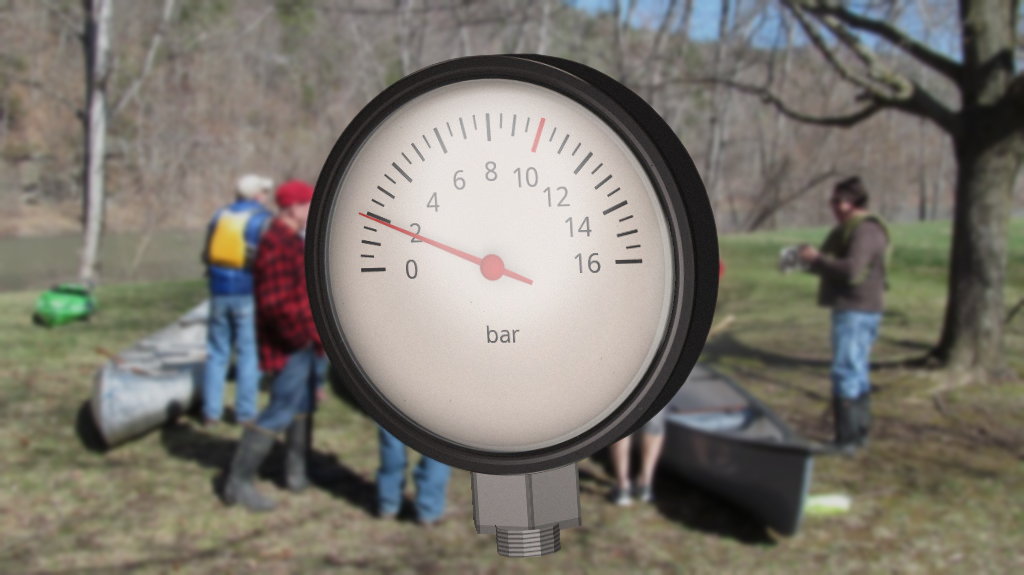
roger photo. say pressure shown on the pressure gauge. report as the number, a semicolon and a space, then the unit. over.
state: 2; bar
